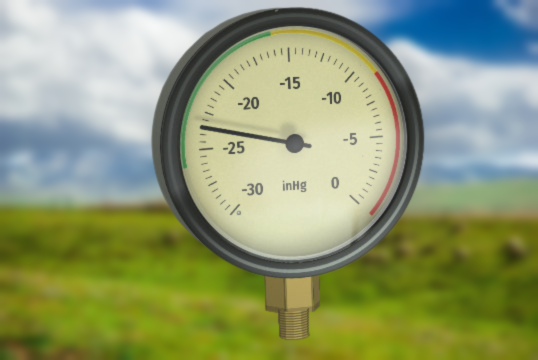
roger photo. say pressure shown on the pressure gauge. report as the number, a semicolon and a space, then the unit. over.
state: -23.5; inHg
